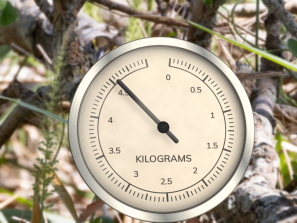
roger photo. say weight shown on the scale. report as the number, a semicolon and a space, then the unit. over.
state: 4.55; kg
